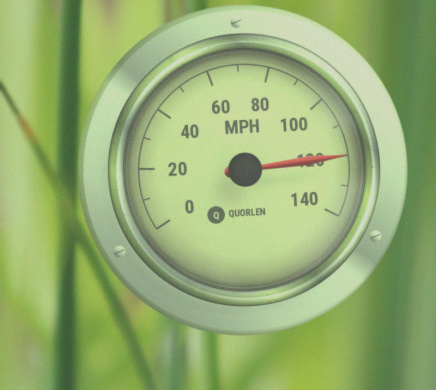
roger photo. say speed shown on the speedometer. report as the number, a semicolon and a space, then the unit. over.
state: 120; mph
